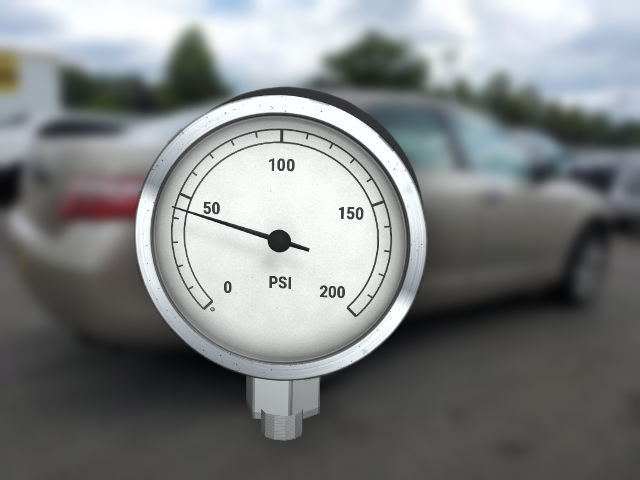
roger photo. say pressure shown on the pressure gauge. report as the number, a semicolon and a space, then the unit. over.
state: 45; psi
